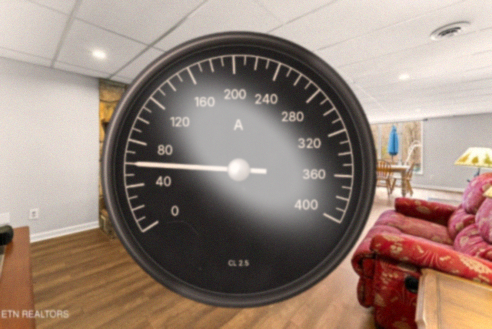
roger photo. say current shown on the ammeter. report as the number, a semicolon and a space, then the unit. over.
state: 60; A
